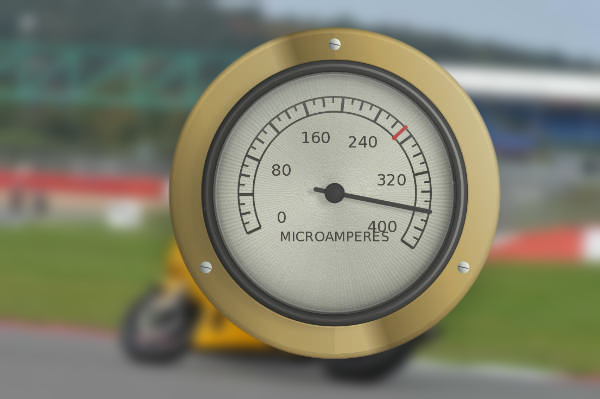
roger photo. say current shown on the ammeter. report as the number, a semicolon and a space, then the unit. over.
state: 360; µA
